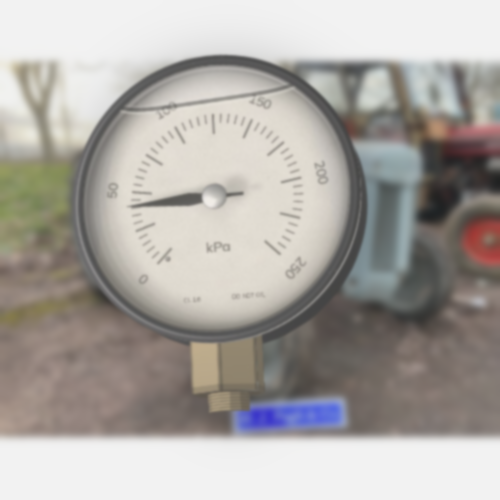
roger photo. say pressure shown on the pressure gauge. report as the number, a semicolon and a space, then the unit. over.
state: 40; kPa
